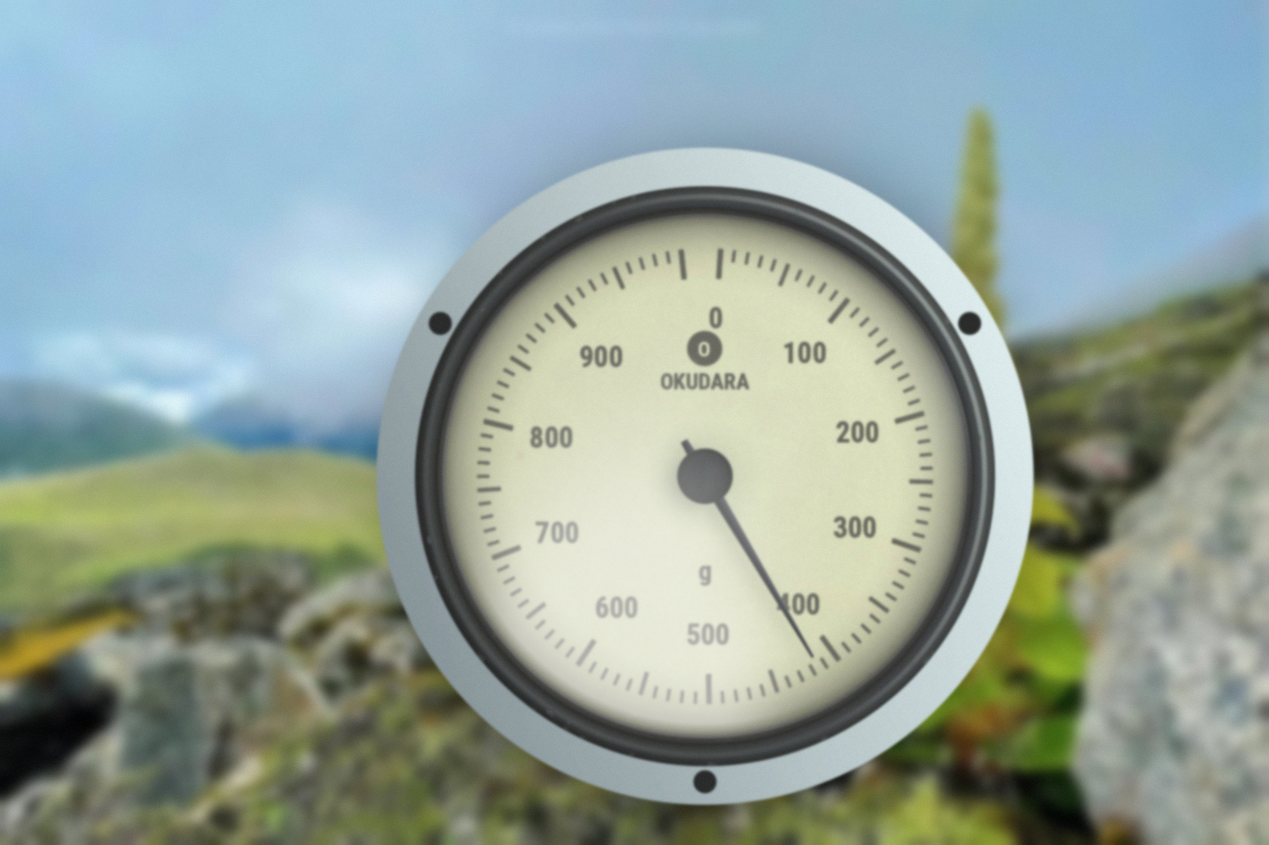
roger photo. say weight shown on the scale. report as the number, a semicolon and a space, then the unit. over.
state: 415; g
